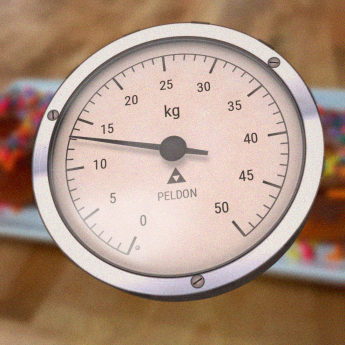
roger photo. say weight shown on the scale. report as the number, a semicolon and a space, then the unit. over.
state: 13; kg
